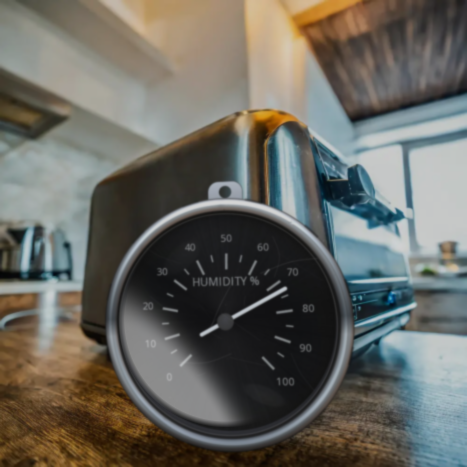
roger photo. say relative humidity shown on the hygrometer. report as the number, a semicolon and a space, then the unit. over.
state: 72.5; %
